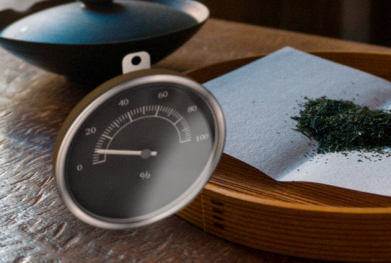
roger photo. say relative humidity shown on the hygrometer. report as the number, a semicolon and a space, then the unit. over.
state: 10; %
